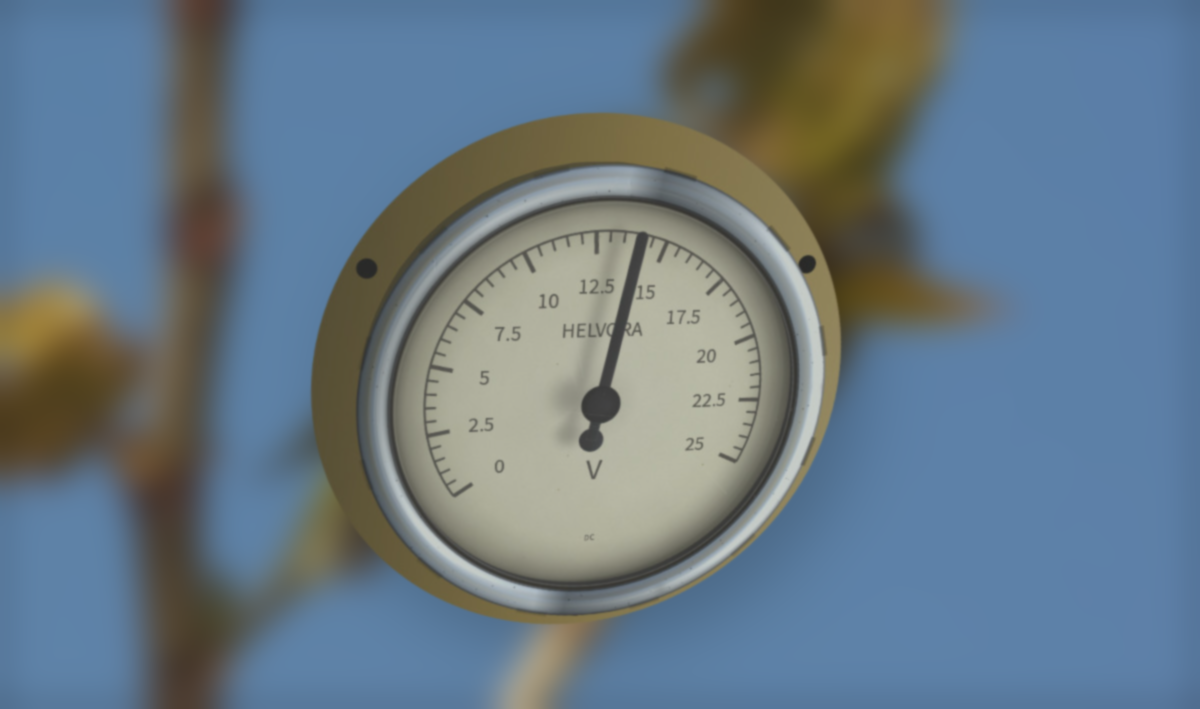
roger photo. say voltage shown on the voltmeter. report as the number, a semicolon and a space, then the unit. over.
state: 14; V
